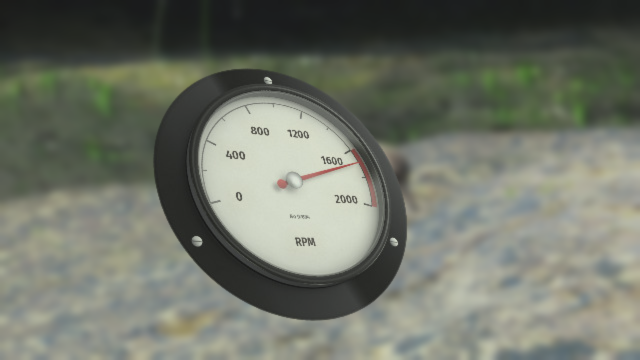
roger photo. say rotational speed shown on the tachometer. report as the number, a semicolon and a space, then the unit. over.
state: 1700; rpm
